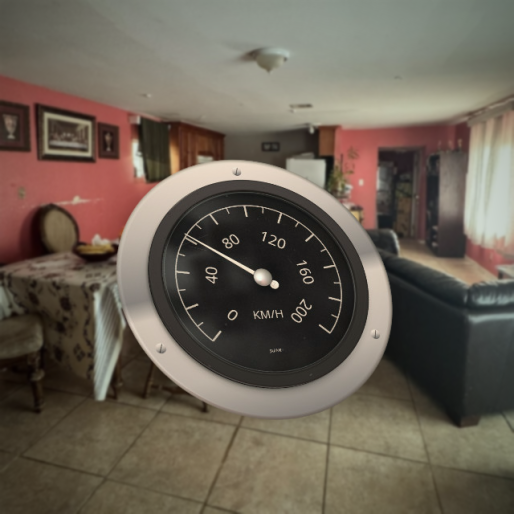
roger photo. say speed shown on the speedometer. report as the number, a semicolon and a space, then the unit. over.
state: 60; km/h
